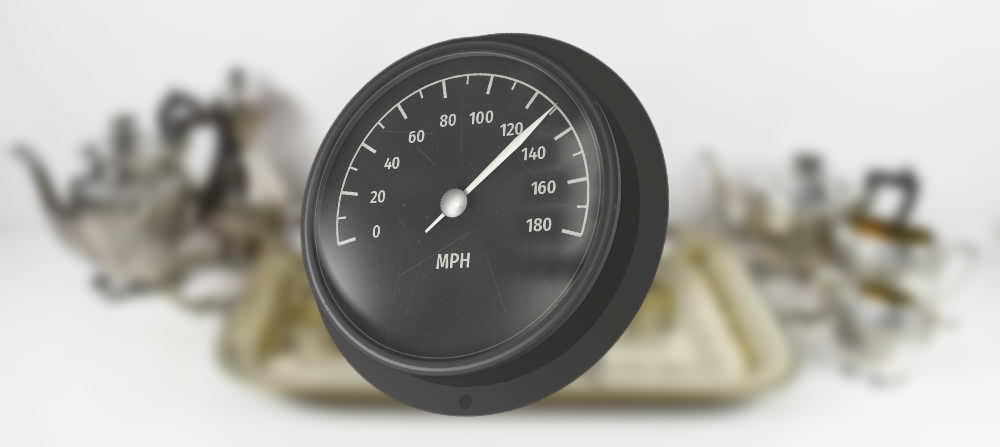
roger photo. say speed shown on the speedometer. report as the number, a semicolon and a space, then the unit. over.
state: 130; mph
